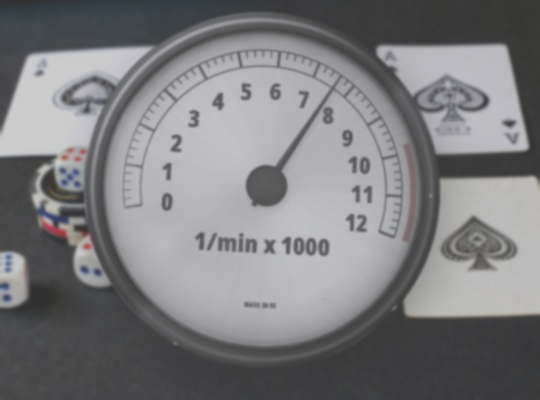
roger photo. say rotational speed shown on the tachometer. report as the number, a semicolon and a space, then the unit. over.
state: 7600; rpm
